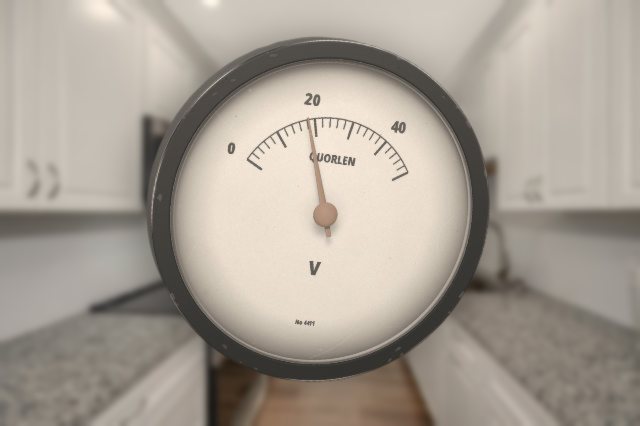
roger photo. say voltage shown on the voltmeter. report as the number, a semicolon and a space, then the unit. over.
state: 18; V
